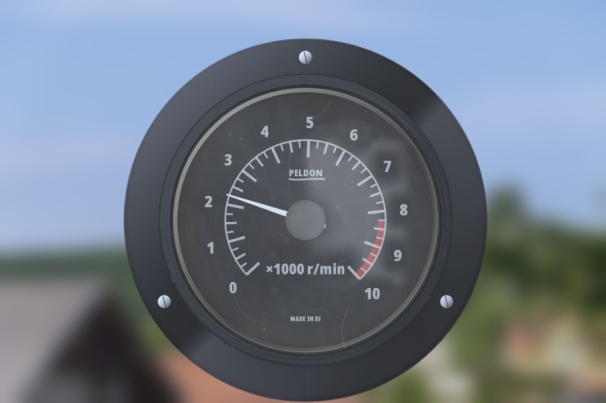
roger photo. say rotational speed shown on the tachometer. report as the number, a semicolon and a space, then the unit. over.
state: 2250; rpm
